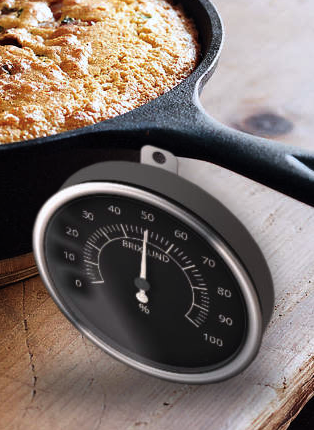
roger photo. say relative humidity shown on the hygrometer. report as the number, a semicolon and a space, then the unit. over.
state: 50; %
